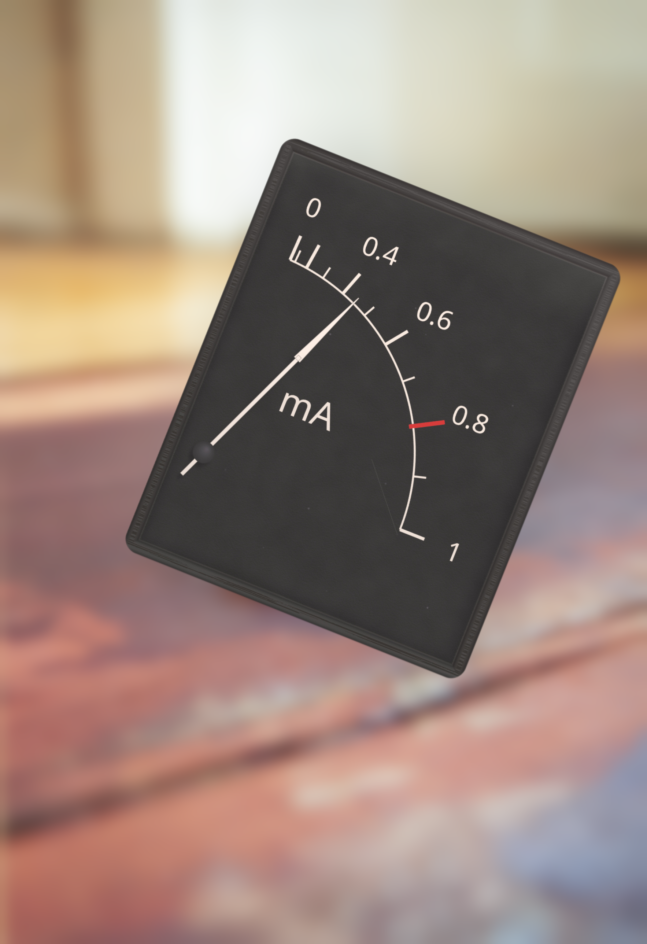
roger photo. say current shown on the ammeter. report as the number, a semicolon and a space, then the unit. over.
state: 0.45; mA
